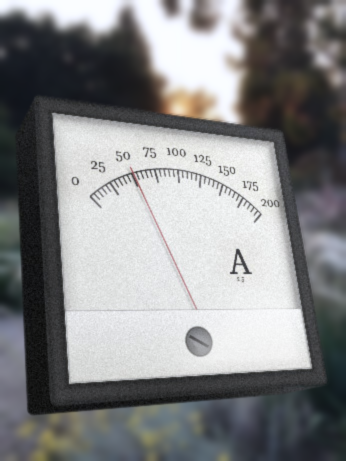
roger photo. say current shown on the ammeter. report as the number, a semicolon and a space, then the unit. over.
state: 50; A
